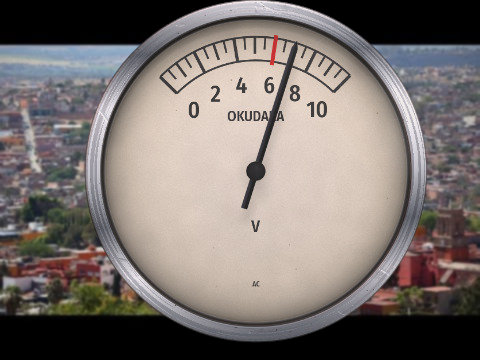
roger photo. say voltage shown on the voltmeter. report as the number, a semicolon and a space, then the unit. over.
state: 7; V
